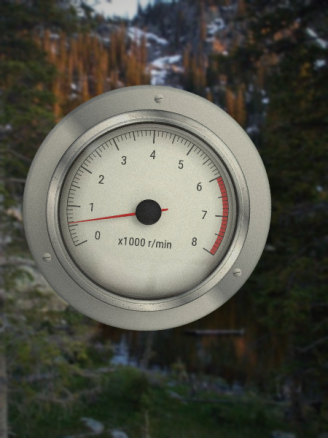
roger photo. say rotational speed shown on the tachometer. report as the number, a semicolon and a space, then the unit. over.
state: 600; rpm
